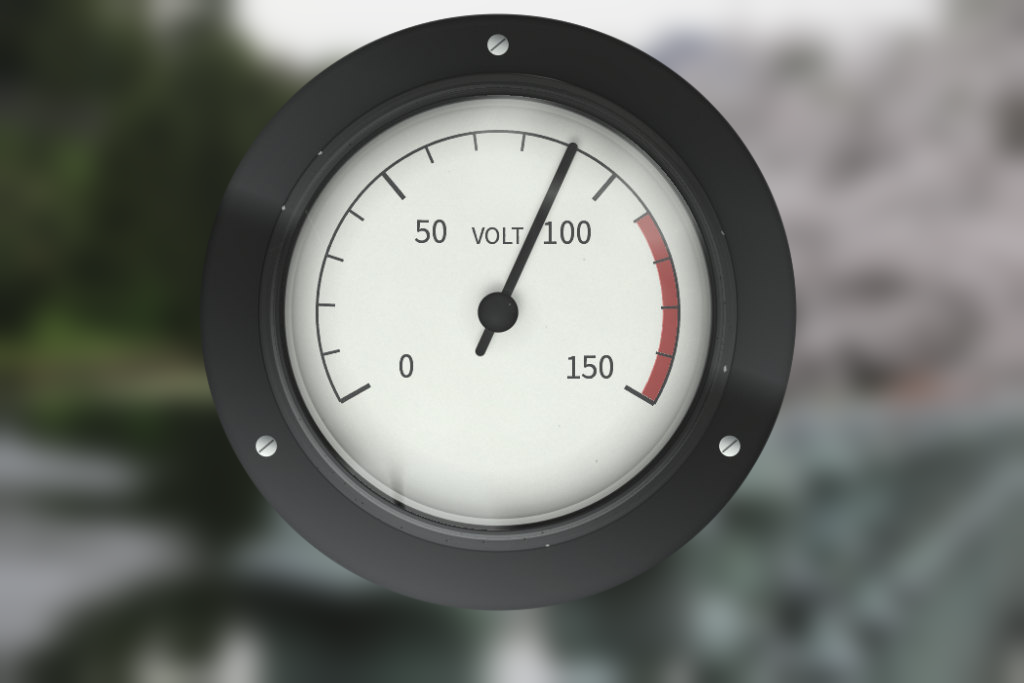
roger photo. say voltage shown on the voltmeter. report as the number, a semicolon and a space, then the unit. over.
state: 90; V
